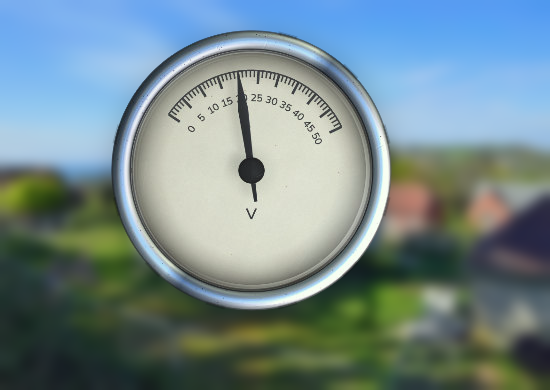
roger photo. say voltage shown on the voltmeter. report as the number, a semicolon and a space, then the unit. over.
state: 20; V
